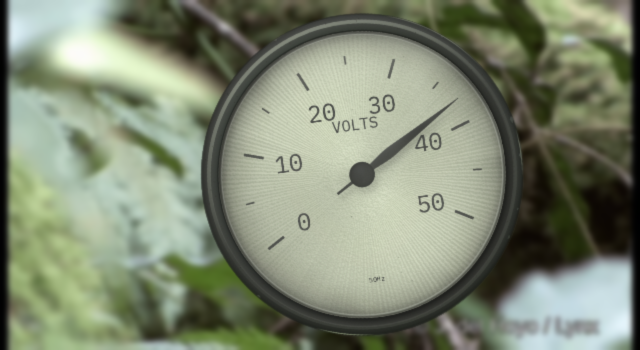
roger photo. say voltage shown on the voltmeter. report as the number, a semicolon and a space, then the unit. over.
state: 37.5; V
